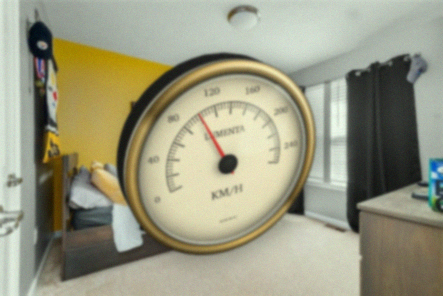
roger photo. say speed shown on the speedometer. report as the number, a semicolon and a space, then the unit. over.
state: 100; km/h
